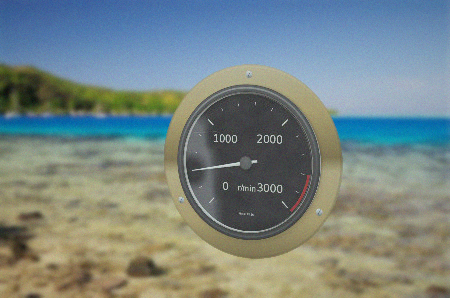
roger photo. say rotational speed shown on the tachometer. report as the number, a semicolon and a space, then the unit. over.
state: 400; rpm
